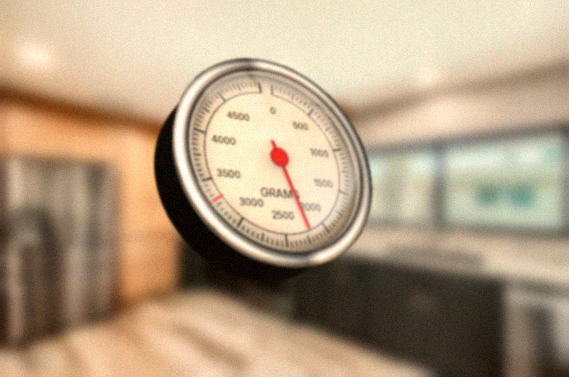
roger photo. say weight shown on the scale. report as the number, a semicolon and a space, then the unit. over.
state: 2250; g
